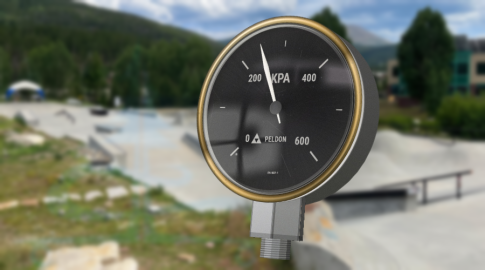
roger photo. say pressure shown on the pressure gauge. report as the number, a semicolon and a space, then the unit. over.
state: 250; kPa
